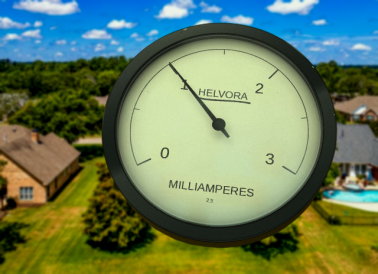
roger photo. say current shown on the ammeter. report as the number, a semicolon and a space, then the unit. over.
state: 1; mA
